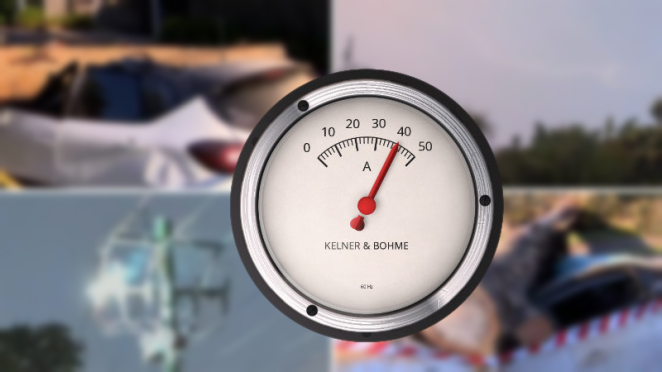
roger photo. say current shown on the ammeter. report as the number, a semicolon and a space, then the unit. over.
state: 40; A
